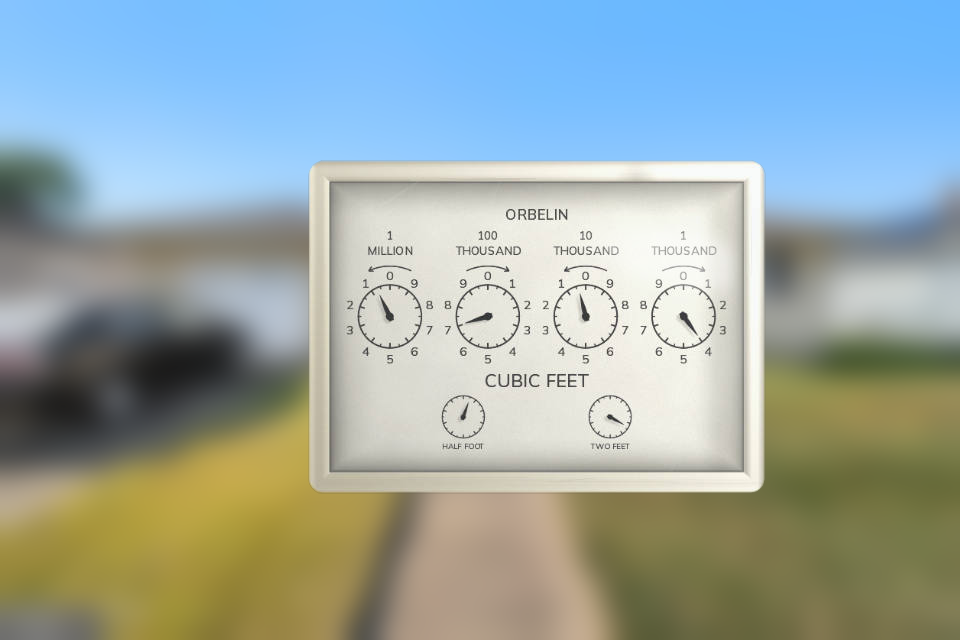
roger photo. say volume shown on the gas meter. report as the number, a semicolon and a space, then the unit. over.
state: 70400; ft³
